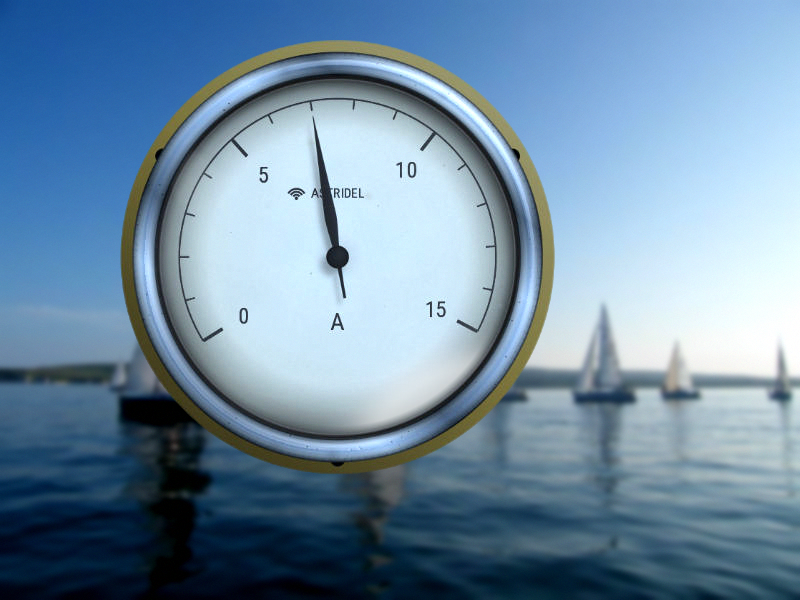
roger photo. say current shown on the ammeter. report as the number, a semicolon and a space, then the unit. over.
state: 7; A
